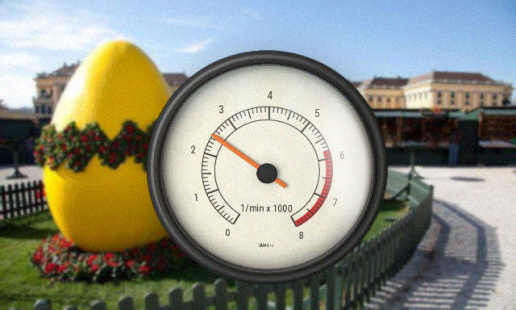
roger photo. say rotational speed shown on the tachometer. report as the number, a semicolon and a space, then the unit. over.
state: 2500; rpm
